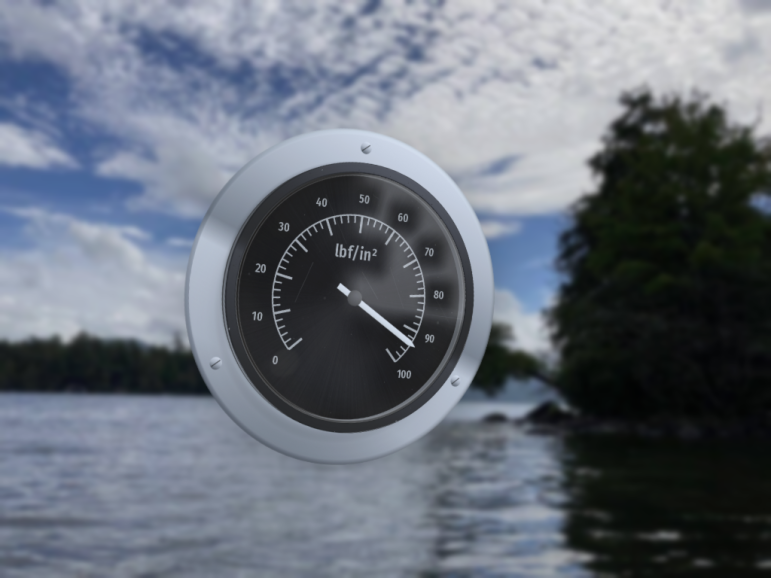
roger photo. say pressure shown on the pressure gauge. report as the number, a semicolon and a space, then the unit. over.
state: 94; psi
